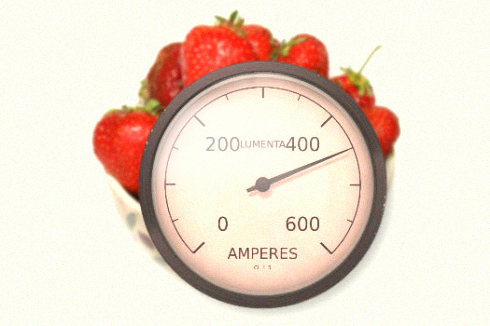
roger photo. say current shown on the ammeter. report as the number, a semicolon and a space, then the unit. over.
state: 450; A
